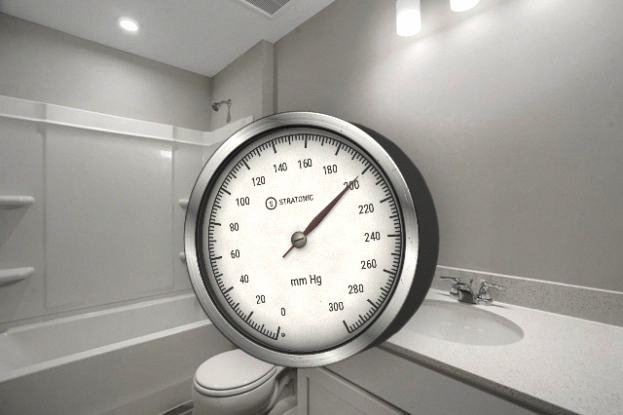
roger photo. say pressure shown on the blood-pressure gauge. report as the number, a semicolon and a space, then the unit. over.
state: 200; mmHg
